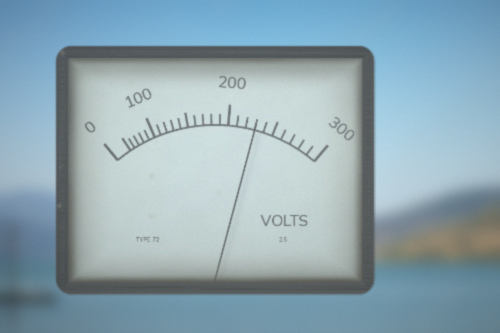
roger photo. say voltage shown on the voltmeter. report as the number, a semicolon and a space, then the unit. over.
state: 230; V
